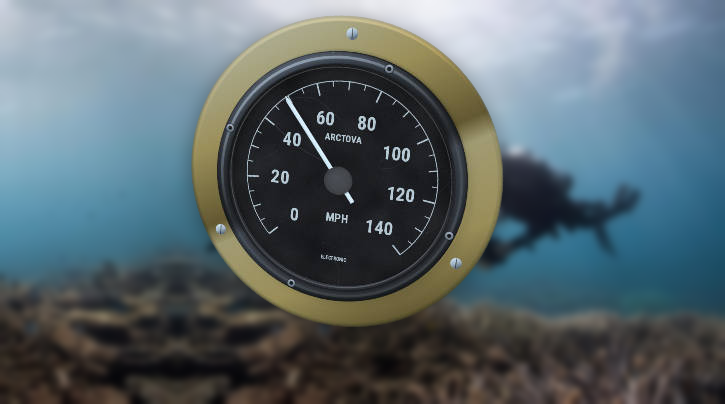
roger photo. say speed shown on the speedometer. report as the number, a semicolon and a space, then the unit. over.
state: 50; mph
